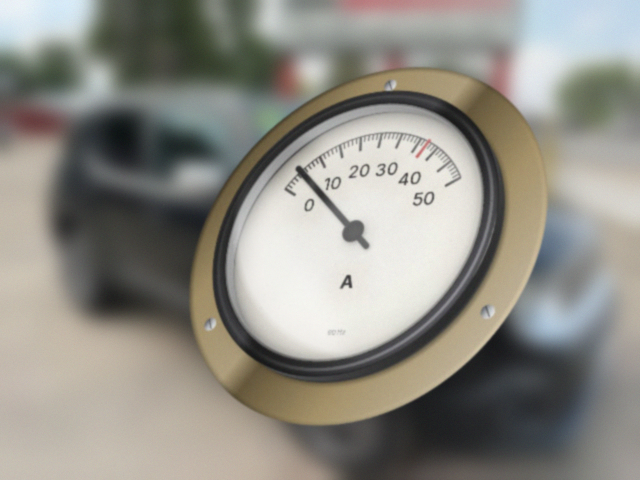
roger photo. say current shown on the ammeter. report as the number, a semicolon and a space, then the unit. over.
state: 5; A
